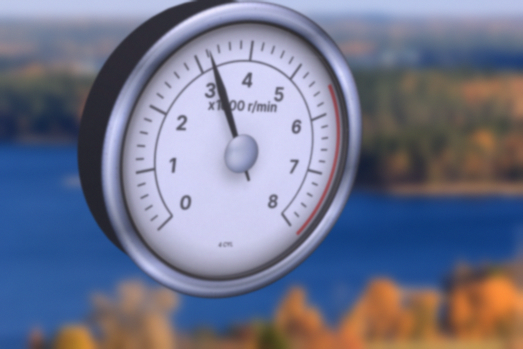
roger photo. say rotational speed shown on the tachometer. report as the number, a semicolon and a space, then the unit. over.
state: 3200; rpm
